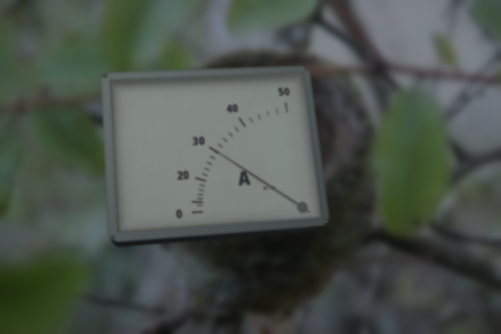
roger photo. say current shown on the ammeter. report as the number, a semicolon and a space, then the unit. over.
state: 30; A
